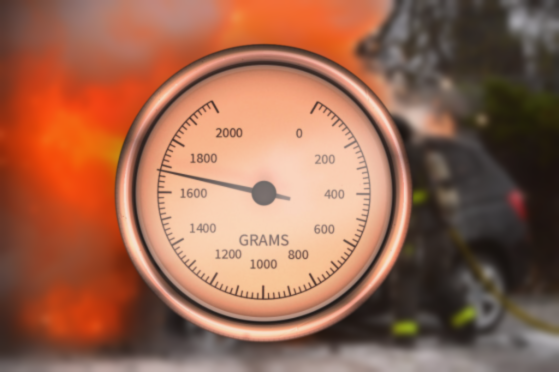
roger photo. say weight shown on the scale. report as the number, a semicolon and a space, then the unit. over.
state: 1680; g
